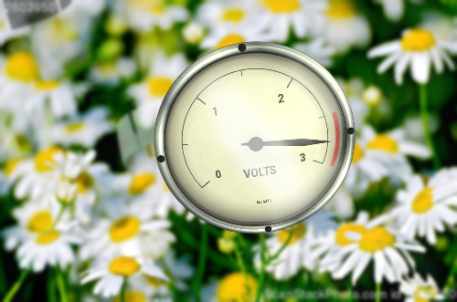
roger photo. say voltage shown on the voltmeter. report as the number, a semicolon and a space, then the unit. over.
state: 2.75; V
